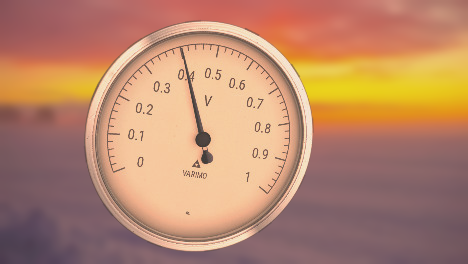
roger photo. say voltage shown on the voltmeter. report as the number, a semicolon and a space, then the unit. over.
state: 0.4; V
